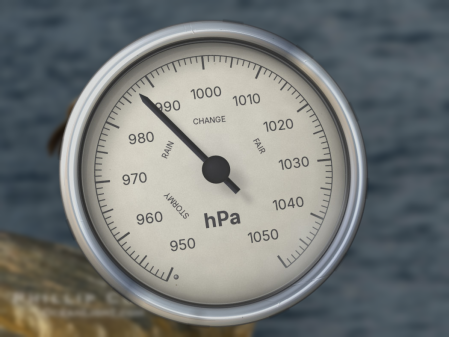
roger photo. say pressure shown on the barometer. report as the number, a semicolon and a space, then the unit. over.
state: 987; hPa
